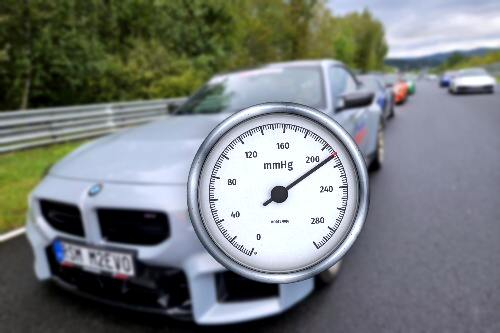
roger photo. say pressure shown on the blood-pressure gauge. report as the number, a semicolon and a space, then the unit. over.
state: 210; mmHg
